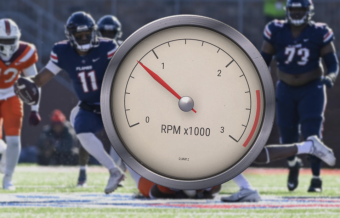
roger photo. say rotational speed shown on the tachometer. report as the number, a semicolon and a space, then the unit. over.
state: 800; rpm
